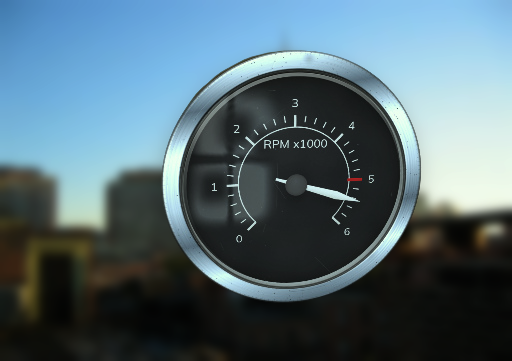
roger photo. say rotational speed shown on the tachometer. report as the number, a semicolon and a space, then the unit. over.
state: 5400; rpm
